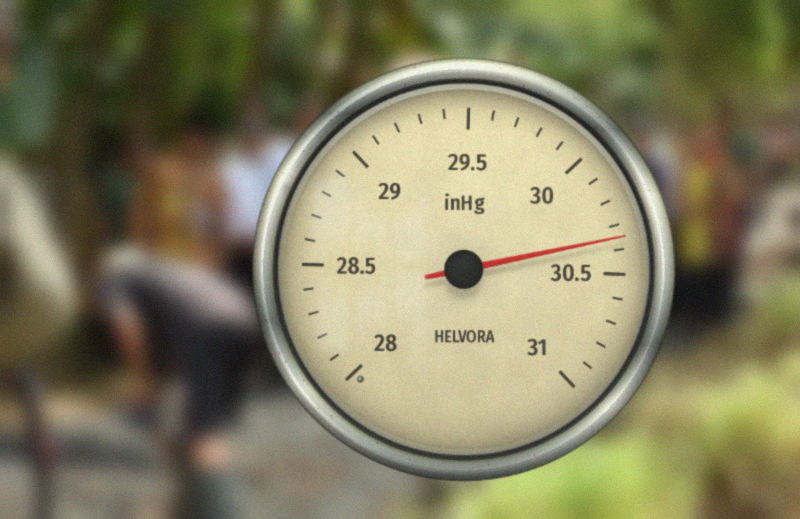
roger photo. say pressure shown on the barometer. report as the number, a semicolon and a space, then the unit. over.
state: 30.35; inHg
